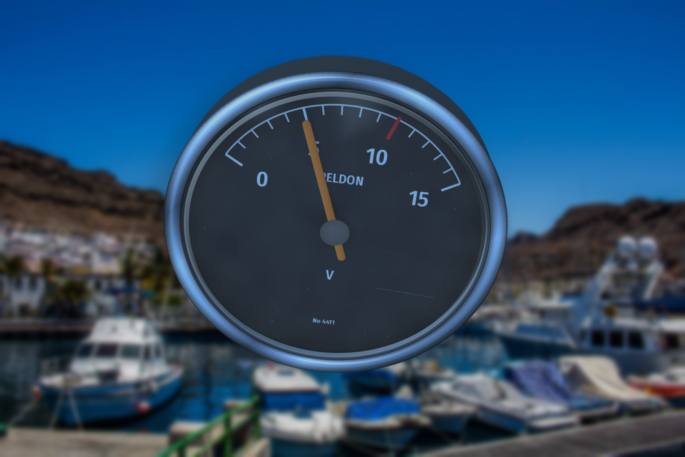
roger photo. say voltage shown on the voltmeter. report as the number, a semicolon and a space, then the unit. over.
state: 5; V
